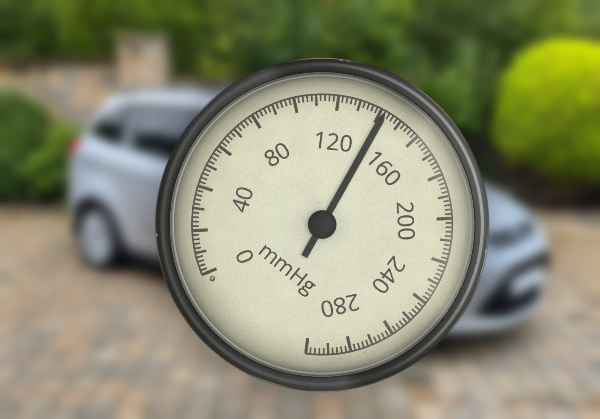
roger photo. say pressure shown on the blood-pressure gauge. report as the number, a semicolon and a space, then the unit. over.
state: 142; mmHg
